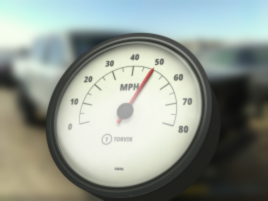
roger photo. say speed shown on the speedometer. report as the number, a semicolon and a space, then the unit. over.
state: 50; mph
